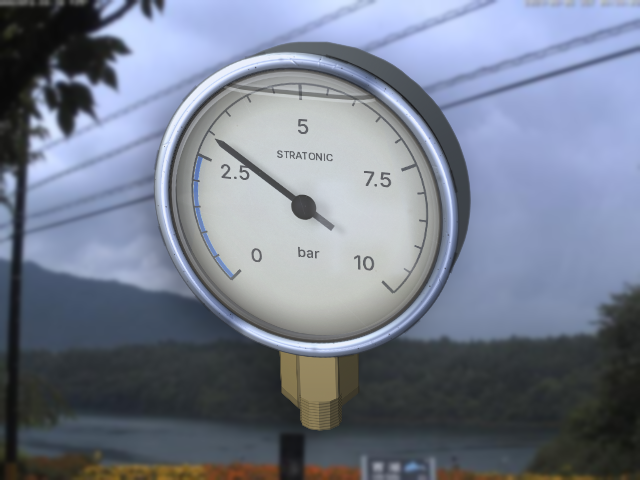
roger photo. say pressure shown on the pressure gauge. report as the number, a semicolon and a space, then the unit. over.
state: 3; bar
